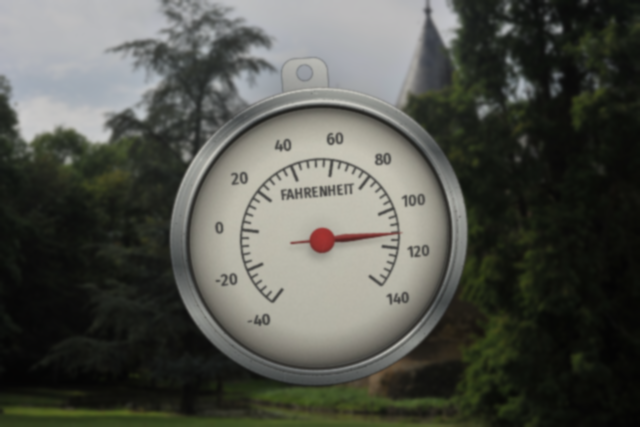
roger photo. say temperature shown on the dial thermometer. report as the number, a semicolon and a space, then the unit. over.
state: 112; °F
